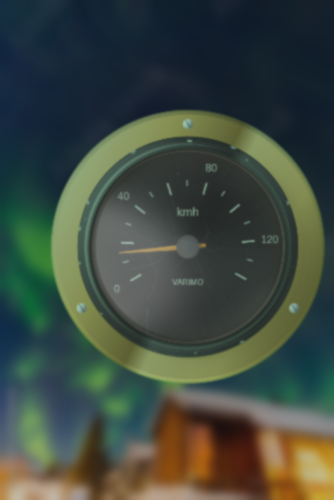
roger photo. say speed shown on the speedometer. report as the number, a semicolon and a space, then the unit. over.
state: 15; km/h
